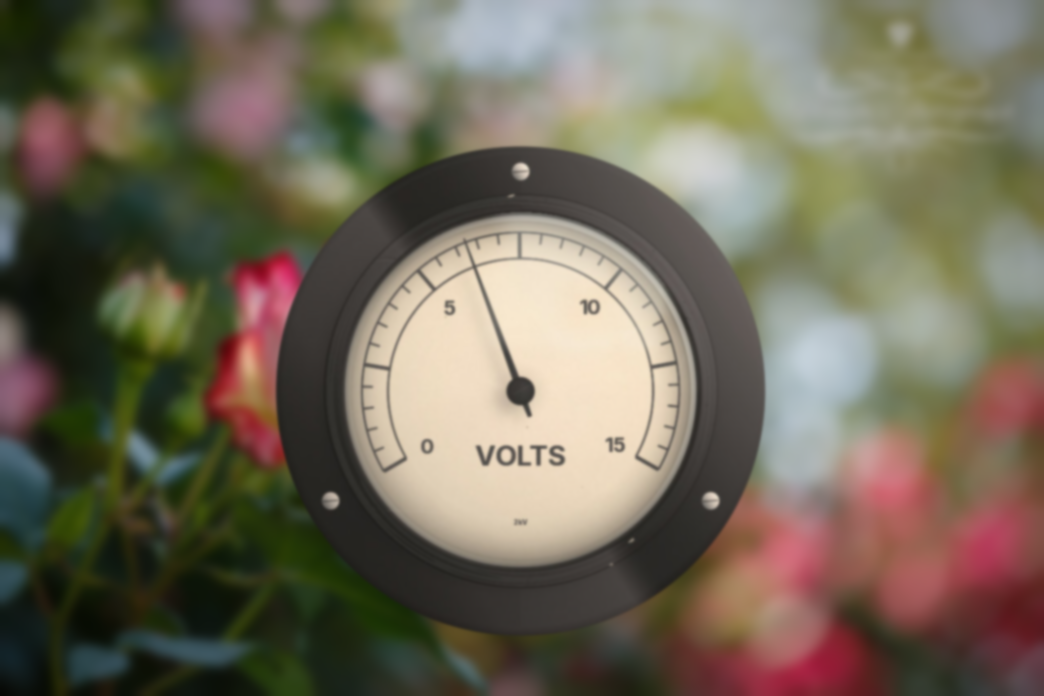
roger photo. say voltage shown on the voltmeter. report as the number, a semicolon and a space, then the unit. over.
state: 6.25; V
